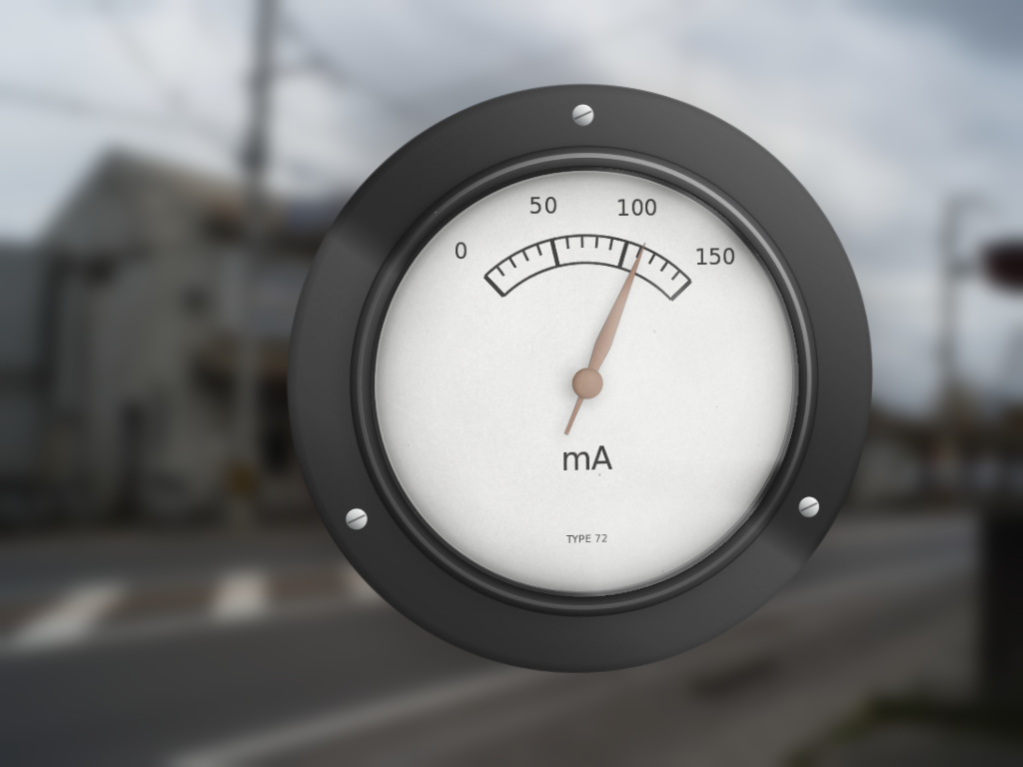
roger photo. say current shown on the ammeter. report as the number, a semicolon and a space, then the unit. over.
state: 110; mA
